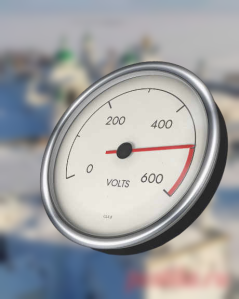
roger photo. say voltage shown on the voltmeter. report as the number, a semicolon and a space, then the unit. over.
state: 500; V
